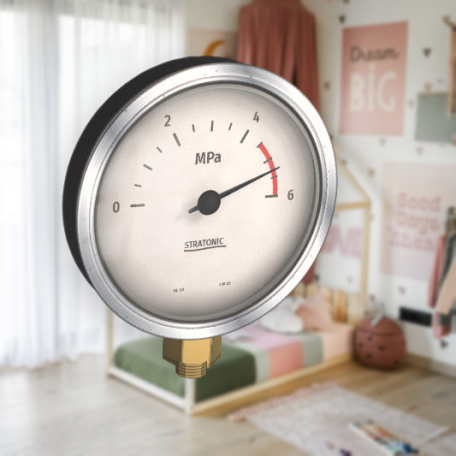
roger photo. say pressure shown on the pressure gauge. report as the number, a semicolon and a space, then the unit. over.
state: 5.25; MPa
